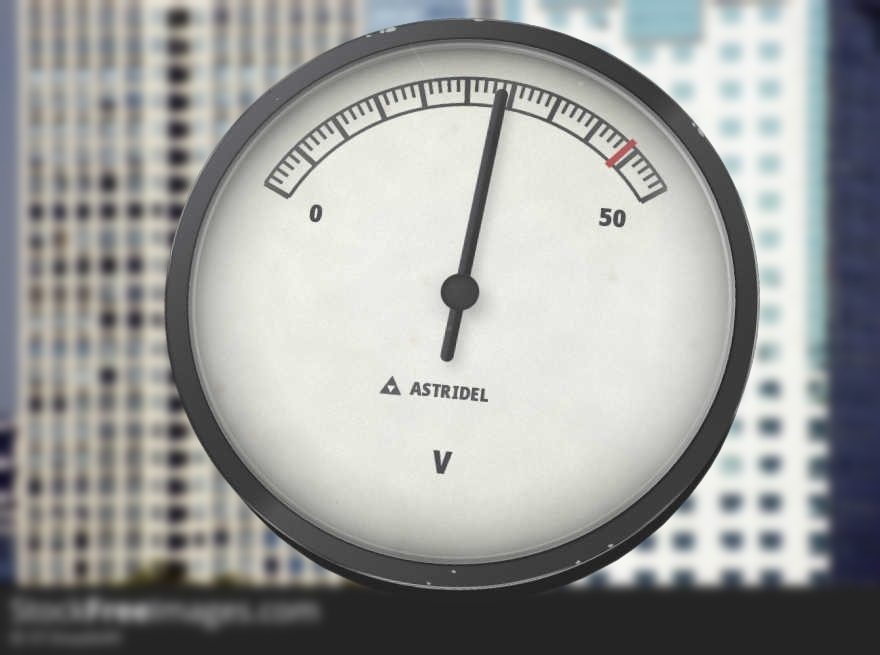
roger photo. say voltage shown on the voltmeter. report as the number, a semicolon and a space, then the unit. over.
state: 29; V
